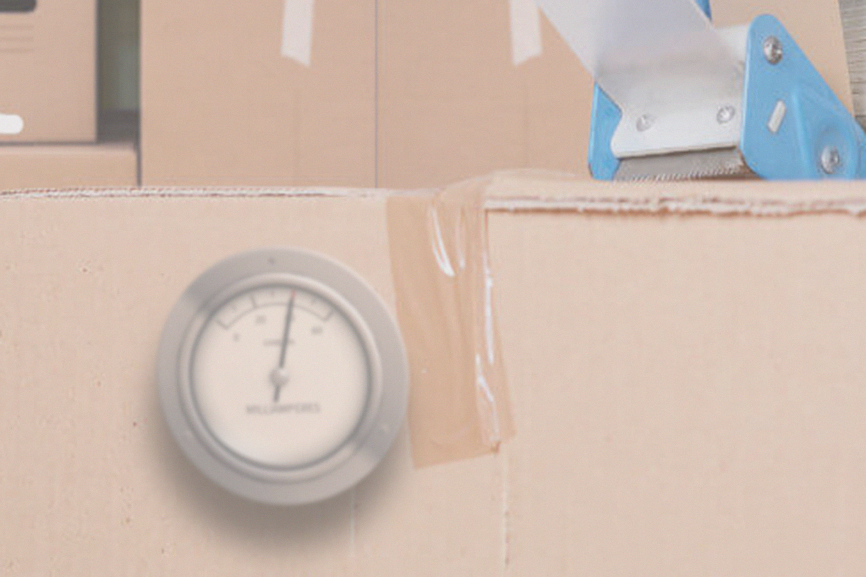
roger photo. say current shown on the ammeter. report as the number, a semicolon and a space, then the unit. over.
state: 40; mA
